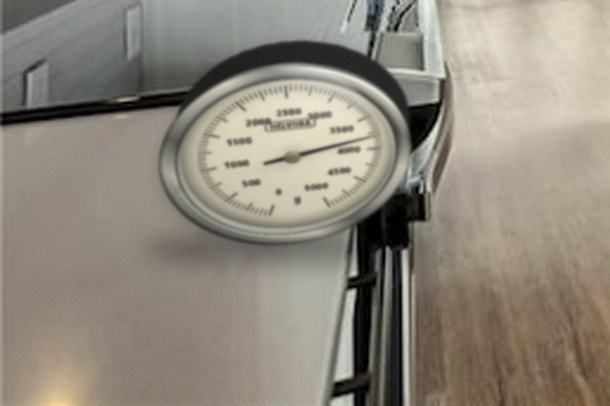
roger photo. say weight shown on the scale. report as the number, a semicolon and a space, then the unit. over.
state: 3750; g
